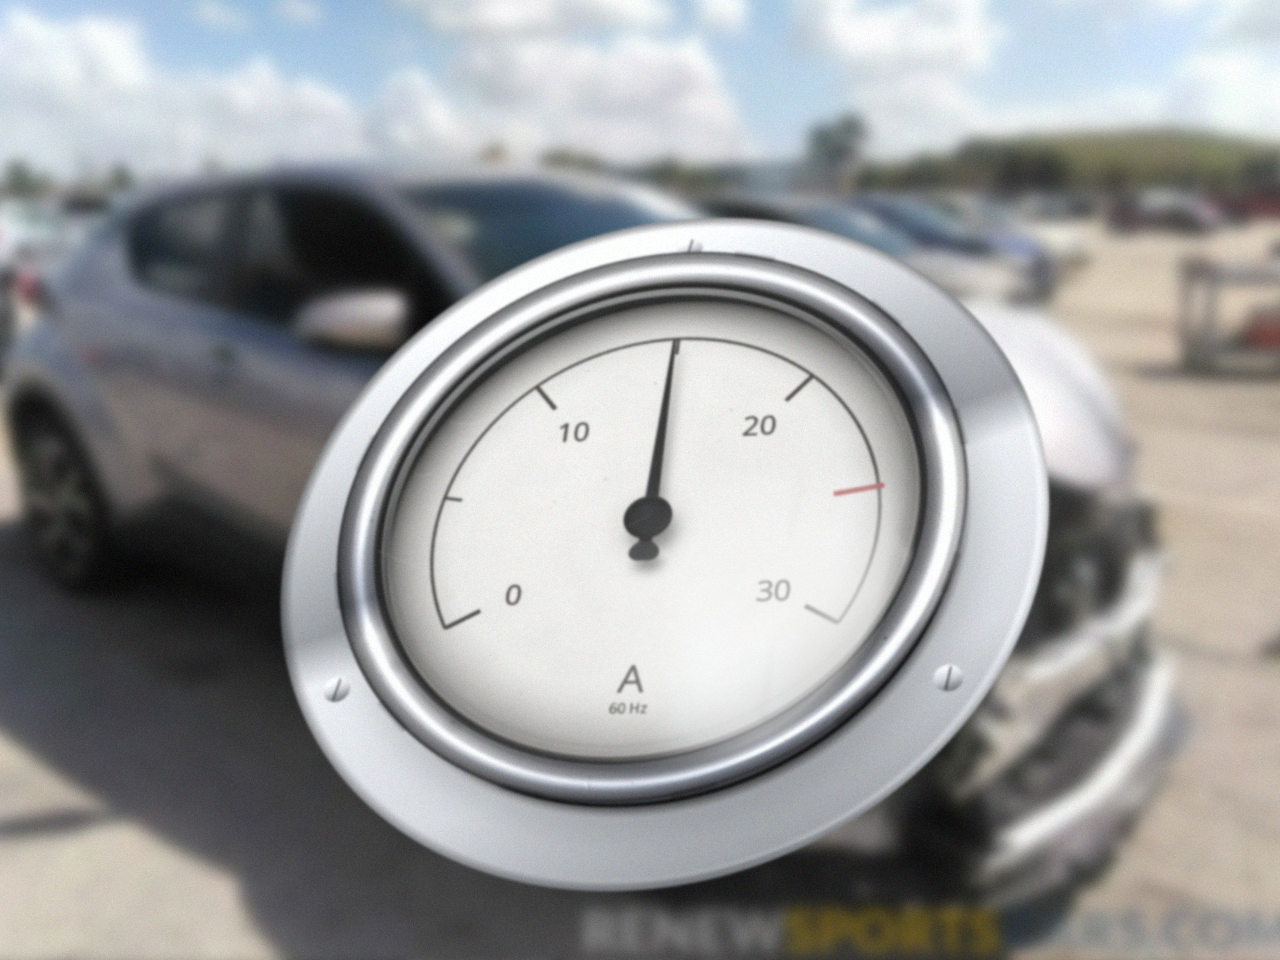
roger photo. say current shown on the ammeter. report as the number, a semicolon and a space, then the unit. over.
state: 15; A
